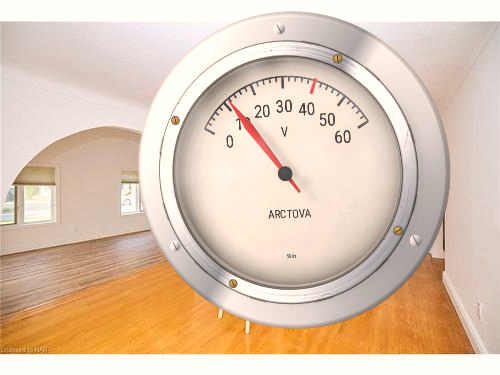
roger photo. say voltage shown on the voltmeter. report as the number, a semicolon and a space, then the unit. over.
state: 12; V
